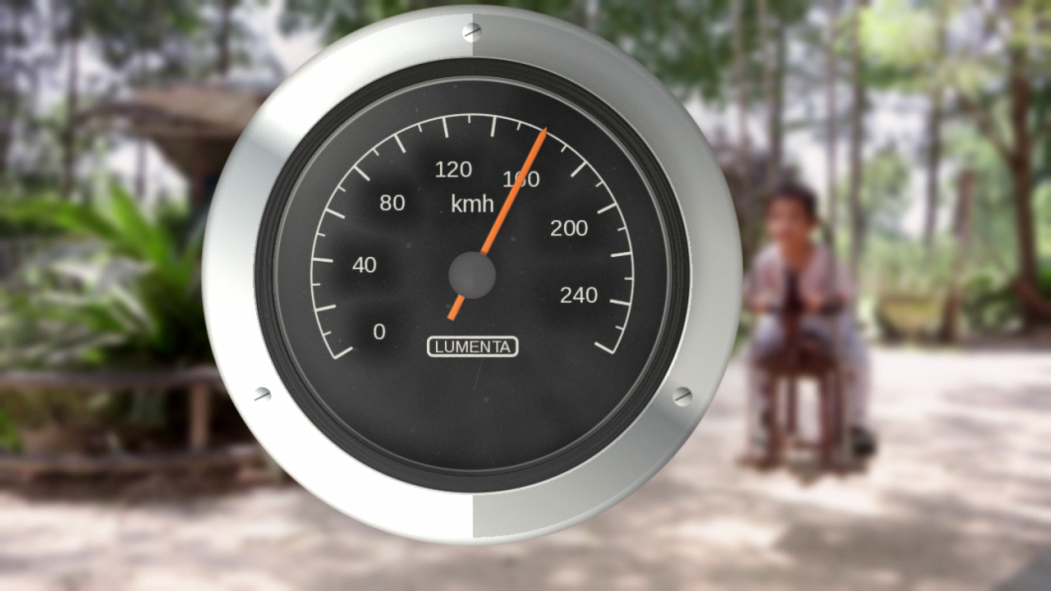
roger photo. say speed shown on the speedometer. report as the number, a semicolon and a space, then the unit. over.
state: 160; km/h
